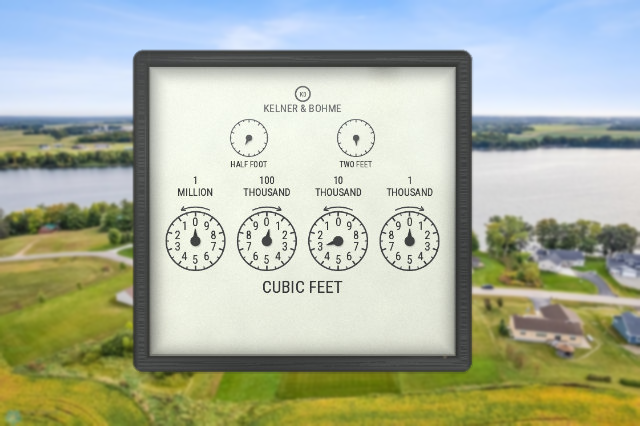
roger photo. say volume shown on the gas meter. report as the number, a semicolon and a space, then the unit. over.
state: 3000; ft³
